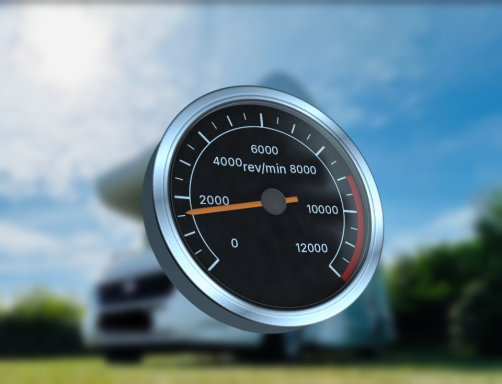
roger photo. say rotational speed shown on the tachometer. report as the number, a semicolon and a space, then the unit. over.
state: 1500; rpm
